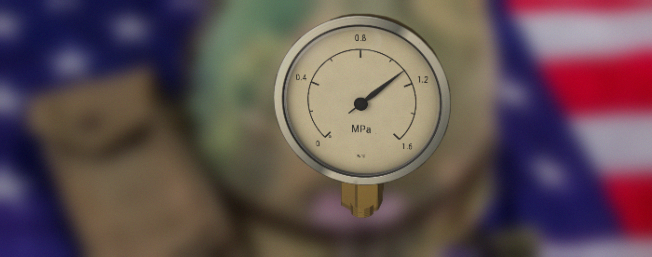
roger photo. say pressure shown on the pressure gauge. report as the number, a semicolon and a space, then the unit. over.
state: 1.1; MPa
